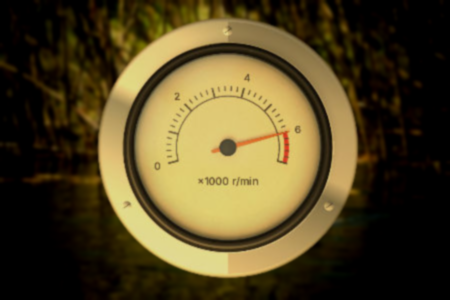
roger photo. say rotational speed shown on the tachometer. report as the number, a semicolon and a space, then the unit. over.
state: 6000; rpm
